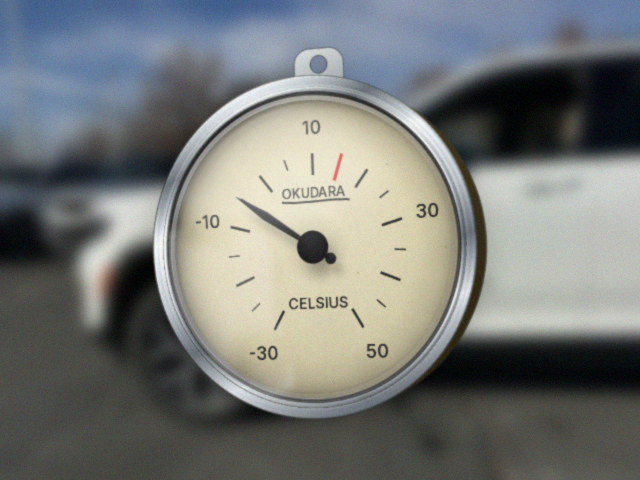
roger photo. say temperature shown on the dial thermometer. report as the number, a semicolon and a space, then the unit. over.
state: -5; °C
